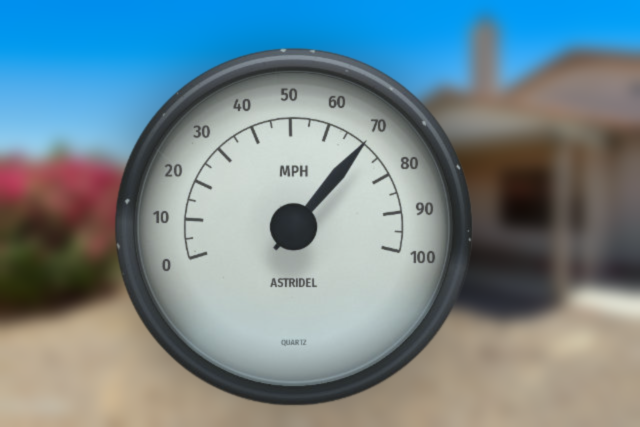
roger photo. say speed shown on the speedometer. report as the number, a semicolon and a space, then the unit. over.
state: 70; mph
